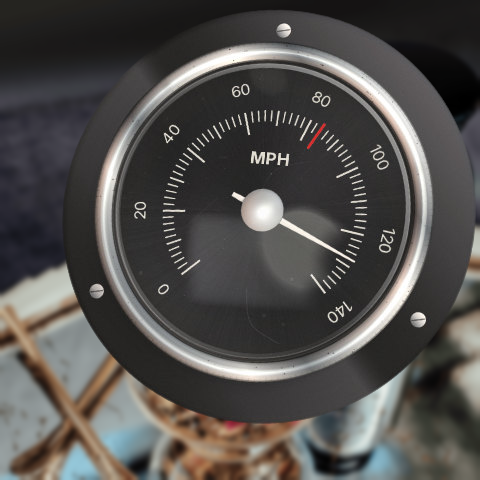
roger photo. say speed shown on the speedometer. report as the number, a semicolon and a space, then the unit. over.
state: 128; mph
